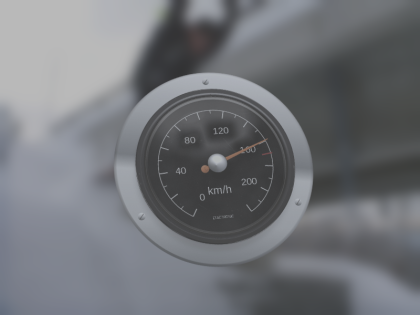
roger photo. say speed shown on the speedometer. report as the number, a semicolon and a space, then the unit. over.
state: 160; km/h
